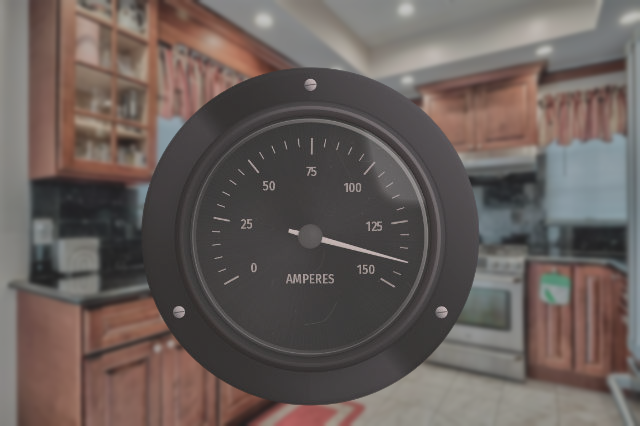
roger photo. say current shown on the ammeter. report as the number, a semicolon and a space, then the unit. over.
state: 140; A
